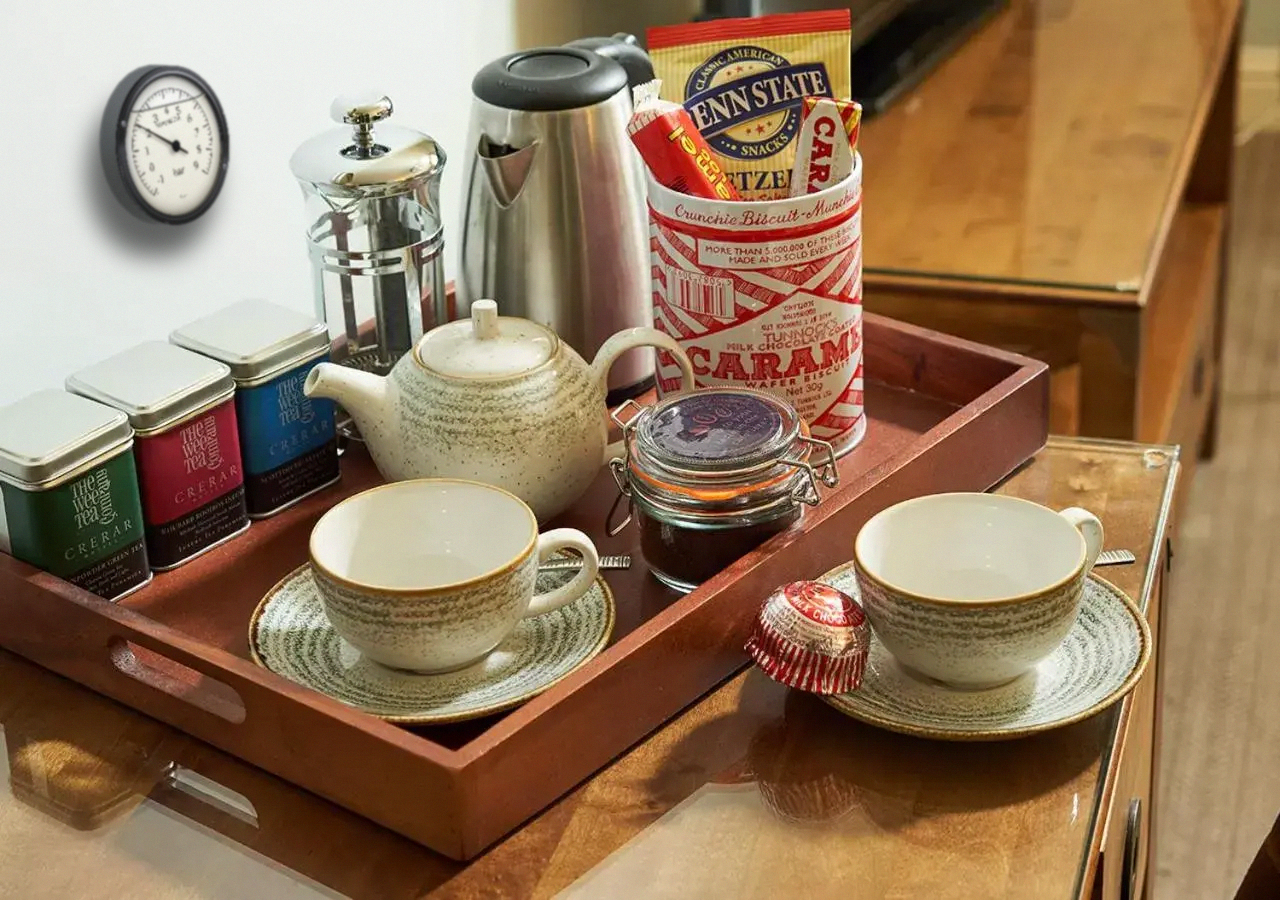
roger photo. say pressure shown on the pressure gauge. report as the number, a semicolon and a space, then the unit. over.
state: 2; bar
